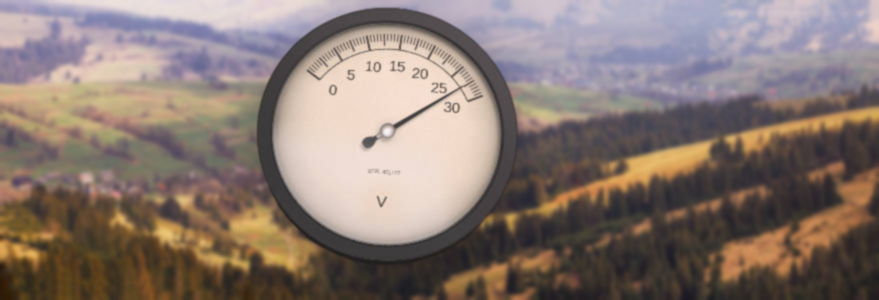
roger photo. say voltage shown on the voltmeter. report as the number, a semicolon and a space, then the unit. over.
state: 27.5; V
